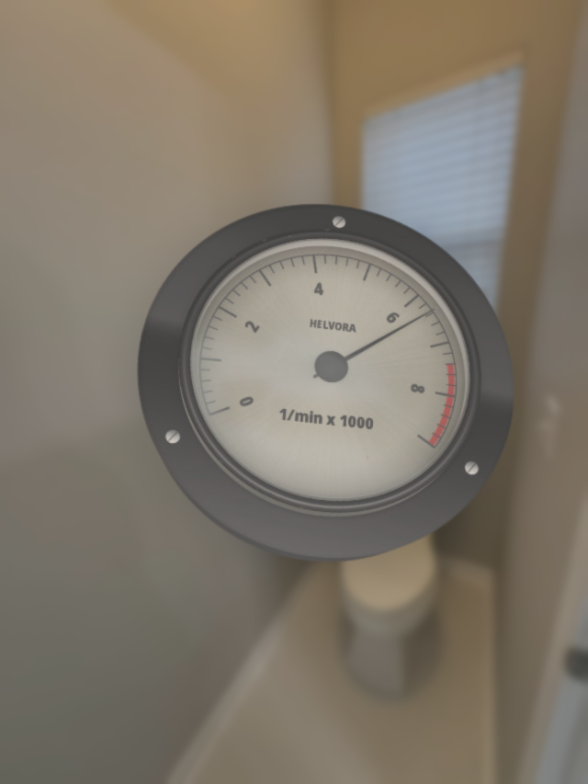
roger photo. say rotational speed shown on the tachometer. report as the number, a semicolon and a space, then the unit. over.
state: 6400; rpm
